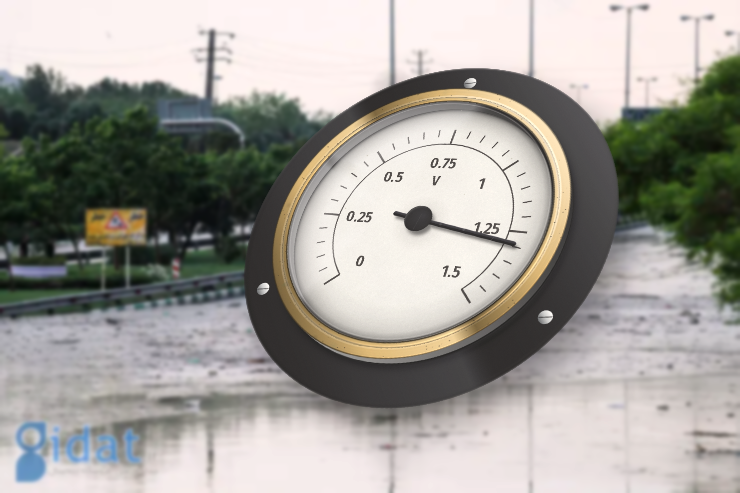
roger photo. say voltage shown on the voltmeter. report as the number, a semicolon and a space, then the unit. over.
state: 1.3; V
